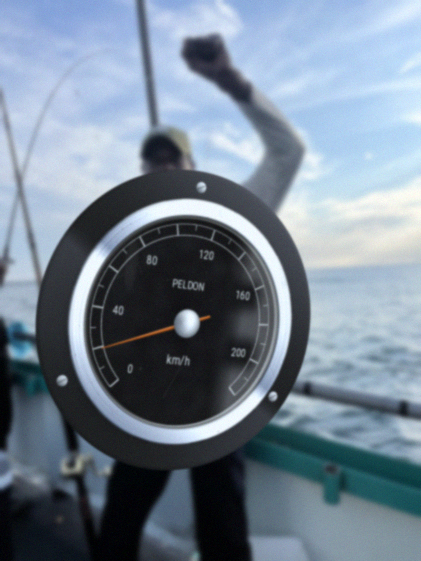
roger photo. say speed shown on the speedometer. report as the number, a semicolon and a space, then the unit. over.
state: 20; km/h
